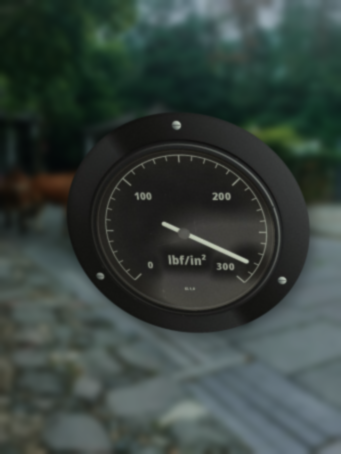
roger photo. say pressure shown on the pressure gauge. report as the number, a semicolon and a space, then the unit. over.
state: 280; psi
